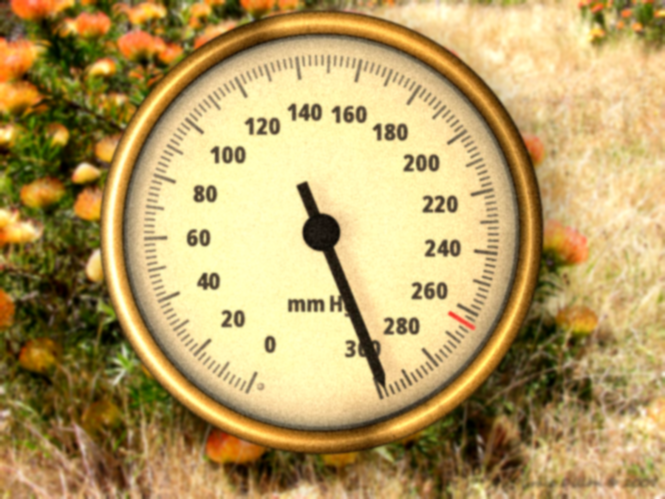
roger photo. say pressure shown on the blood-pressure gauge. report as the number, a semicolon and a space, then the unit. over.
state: 298; mmHg
